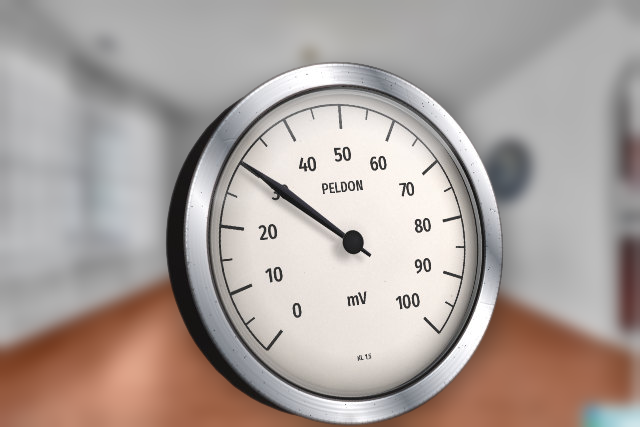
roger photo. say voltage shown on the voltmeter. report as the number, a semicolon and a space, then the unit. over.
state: 30; mV
